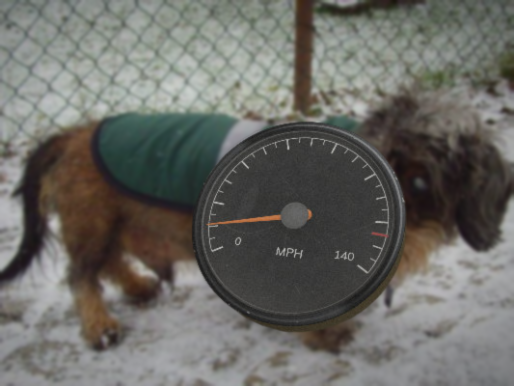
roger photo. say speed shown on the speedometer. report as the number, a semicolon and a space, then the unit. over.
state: 10; mph
